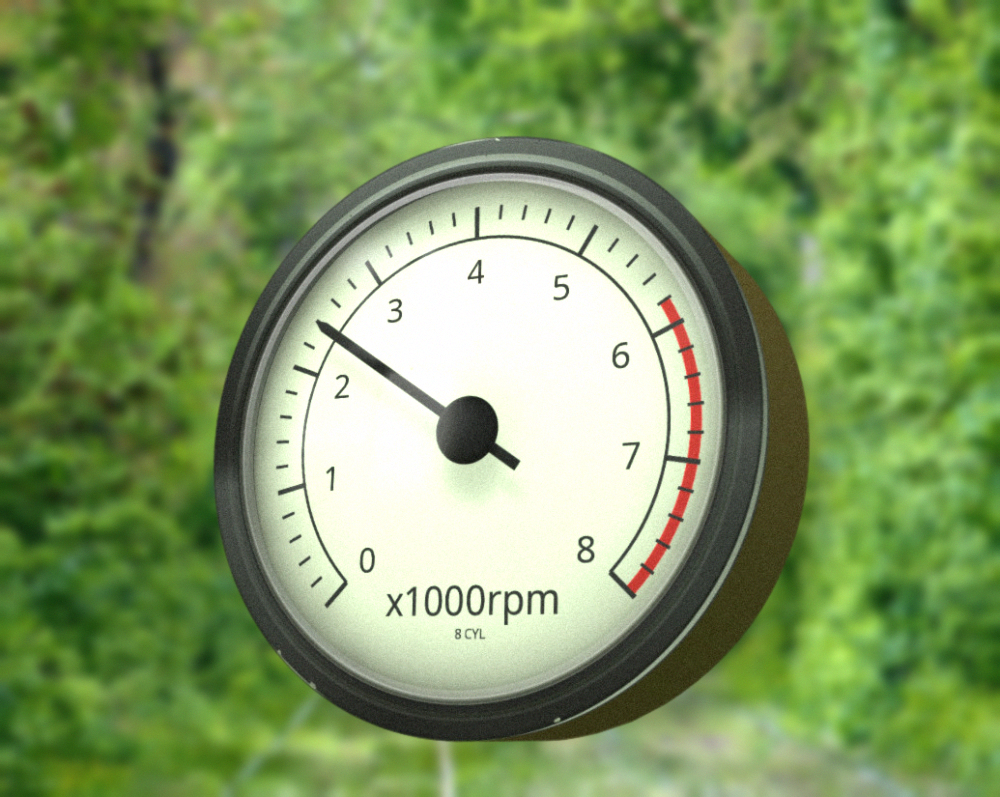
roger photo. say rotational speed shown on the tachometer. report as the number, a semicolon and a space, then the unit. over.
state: 2400; rpm
